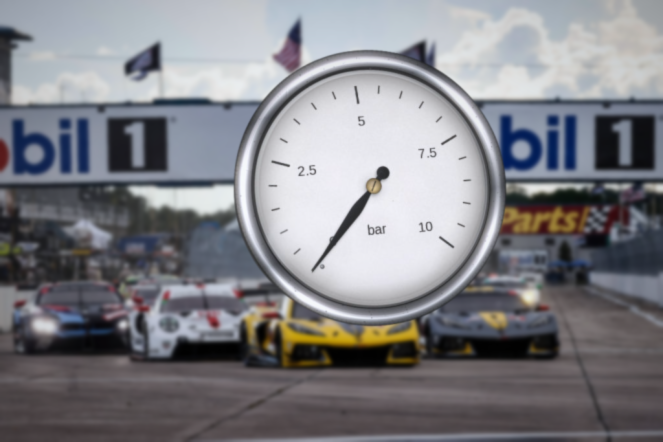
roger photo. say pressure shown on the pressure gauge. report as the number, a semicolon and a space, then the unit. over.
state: 0; bar
